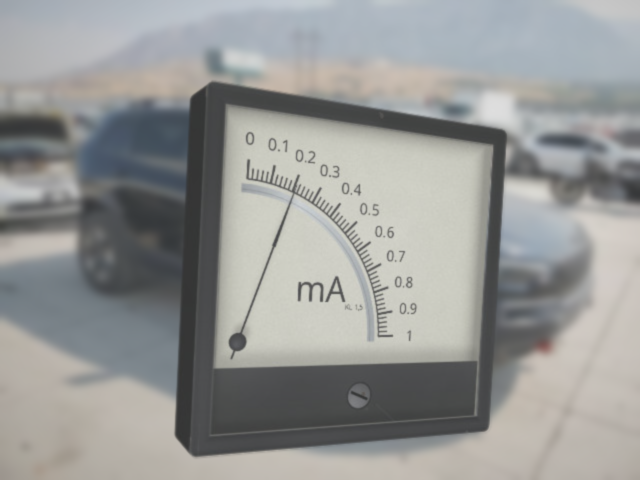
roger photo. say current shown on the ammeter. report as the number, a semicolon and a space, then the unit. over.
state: 0.2; mA
